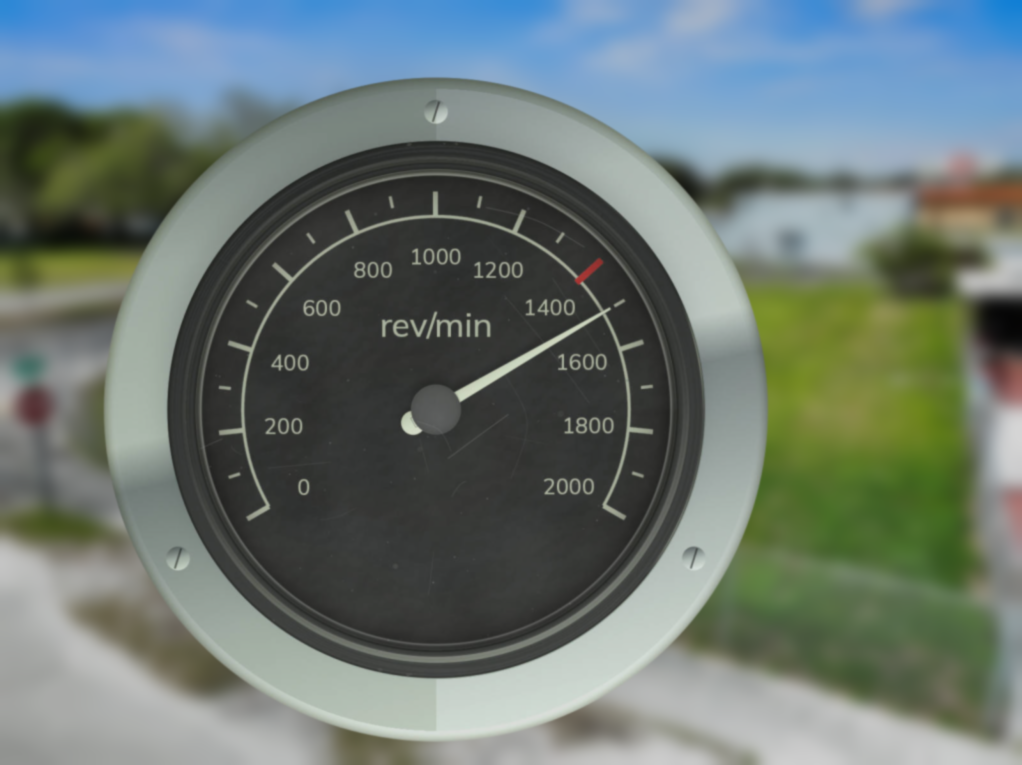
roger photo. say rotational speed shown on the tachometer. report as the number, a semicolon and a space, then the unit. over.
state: 1500; rpm
